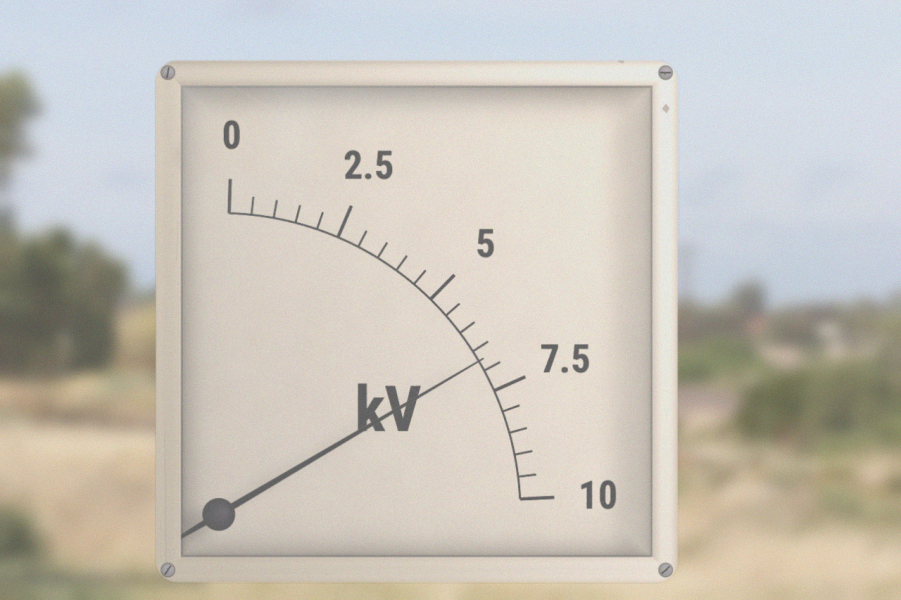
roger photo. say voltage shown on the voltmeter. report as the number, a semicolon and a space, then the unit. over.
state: 6.75; kV
